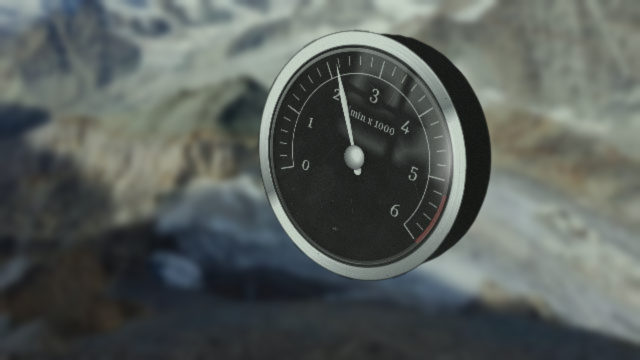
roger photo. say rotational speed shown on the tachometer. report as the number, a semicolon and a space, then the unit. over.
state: 2200; rpm
